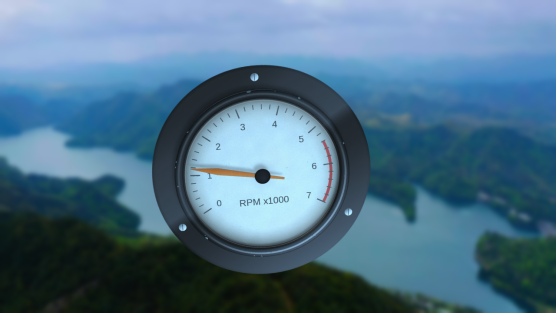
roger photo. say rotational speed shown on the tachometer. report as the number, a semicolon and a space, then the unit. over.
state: 1200; rpm
